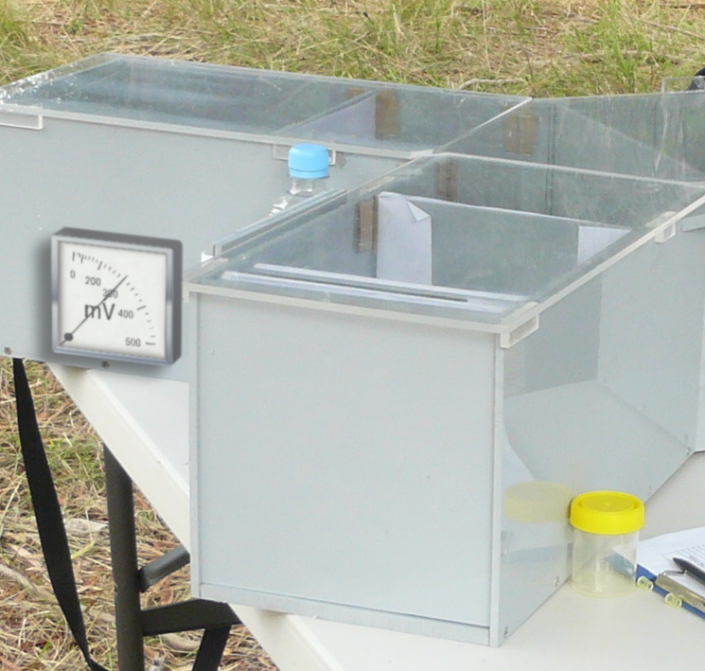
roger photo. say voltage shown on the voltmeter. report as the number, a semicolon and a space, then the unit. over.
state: 300; mV
